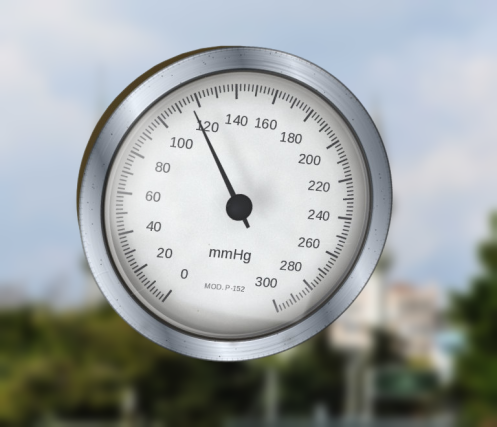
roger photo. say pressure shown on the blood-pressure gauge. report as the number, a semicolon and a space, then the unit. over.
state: 116; mmHg
